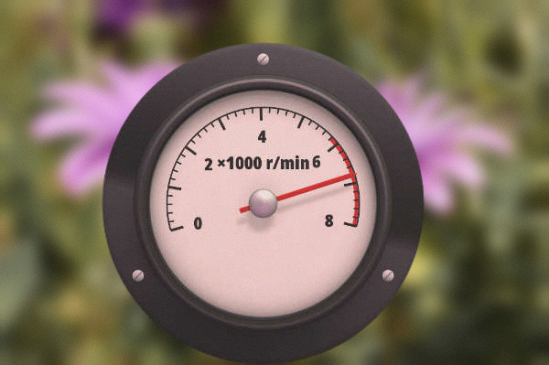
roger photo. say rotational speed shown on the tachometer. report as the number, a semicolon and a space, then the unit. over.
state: 6800; rpm
